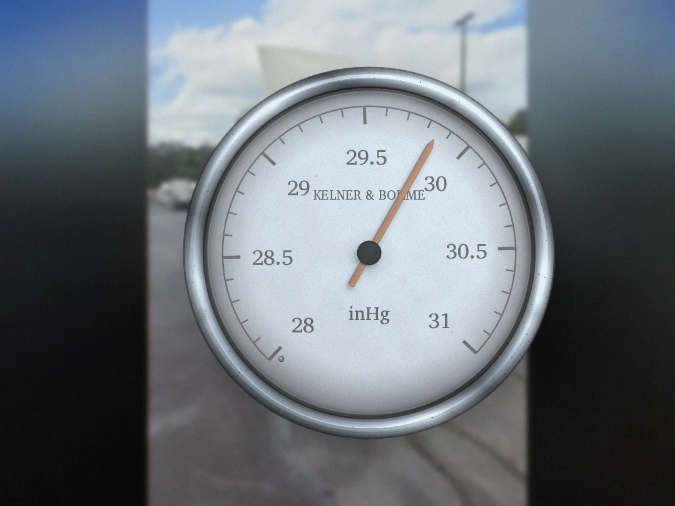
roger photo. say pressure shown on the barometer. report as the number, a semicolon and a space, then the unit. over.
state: 29.85; inHg
